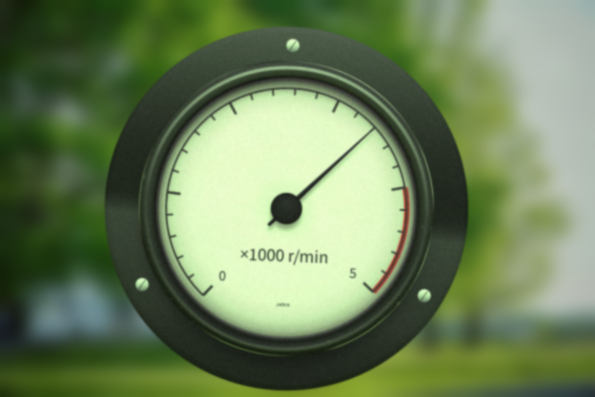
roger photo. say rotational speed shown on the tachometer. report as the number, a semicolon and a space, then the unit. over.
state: 3400; rpm
